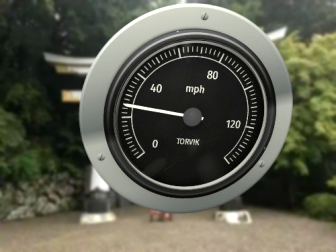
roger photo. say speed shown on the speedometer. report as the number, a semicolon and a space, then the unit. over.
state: 26; mph
